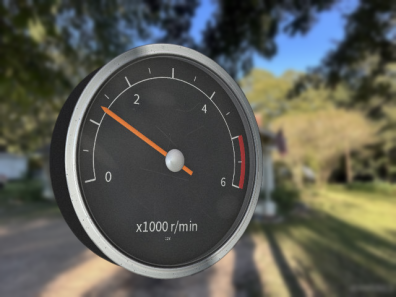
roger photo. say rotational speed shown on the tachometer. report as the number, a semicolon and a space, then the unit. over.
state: 1250; rpm
